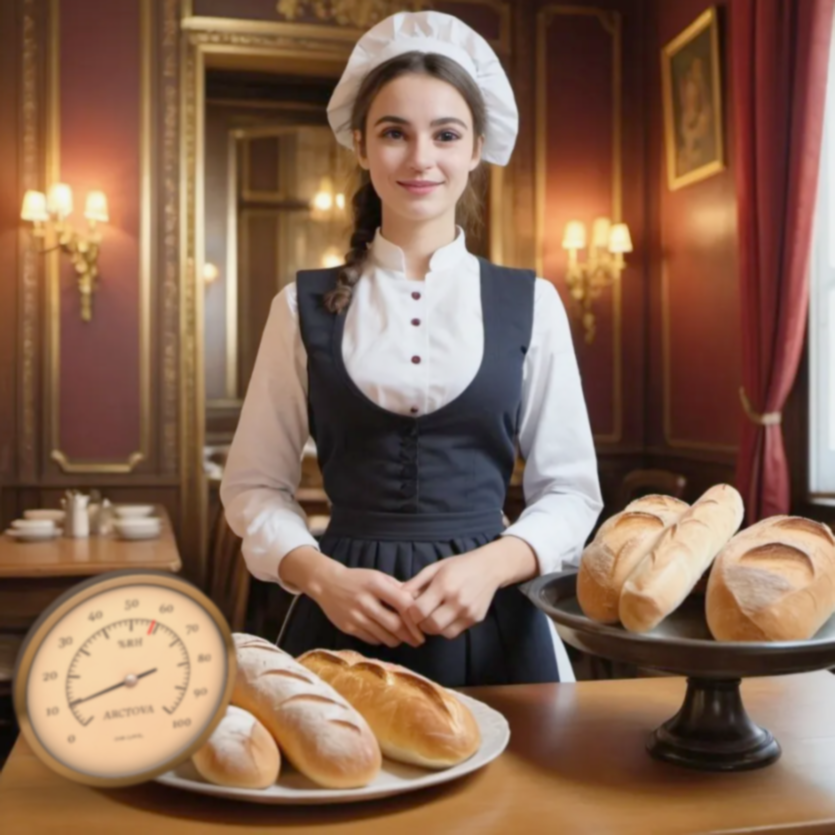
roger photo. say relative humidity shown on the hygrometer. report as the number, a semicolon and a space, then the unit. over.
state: 10; %
